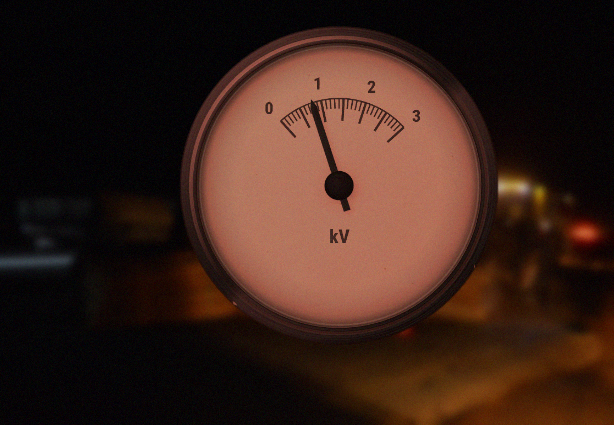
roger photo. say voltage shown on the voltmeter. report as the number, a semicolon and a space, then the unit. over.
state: 0.8; kV
